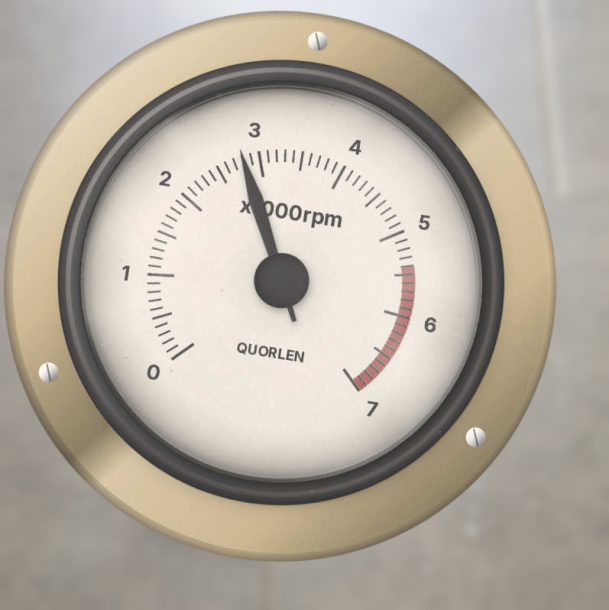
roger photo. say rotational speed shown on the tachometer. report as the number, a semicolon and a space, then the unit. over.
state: 2800; rpm
